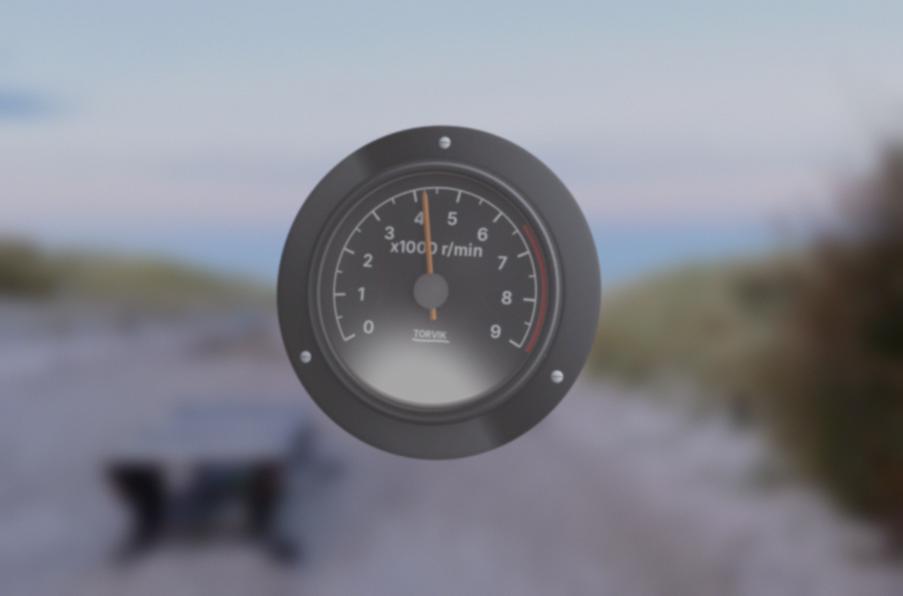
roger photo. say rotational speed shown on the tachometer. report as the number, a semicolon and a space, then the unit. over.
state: 4250; rpm
